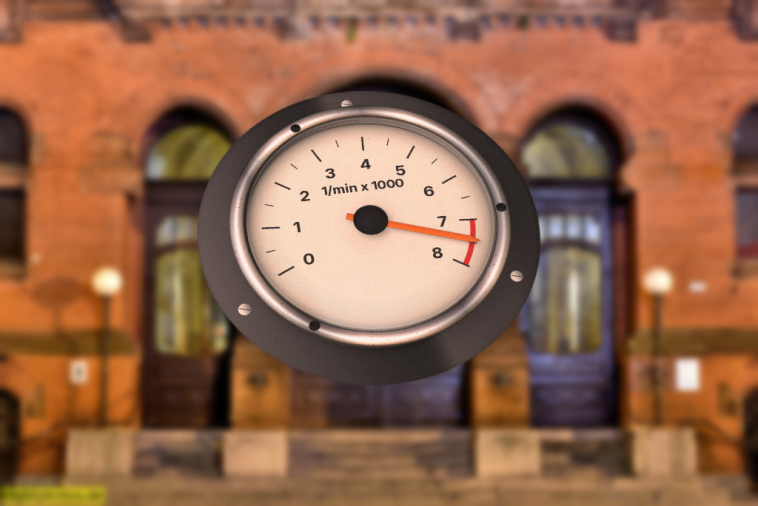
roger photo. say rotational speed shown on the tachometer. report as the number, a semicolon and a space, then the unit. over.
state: 7500; rpm
